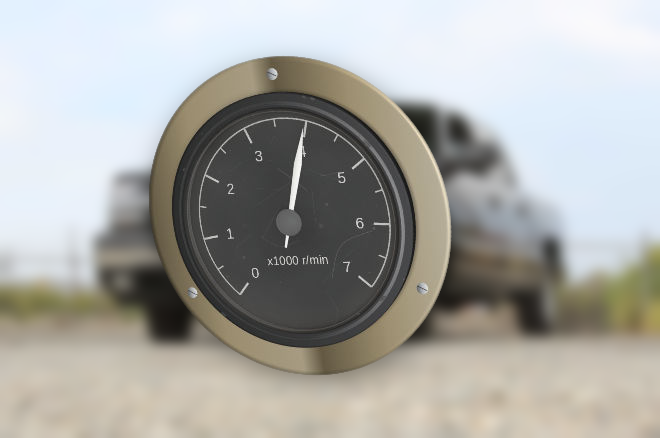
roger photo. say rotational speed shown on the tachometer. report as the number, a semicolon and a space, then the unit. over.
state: 4000; rpm
